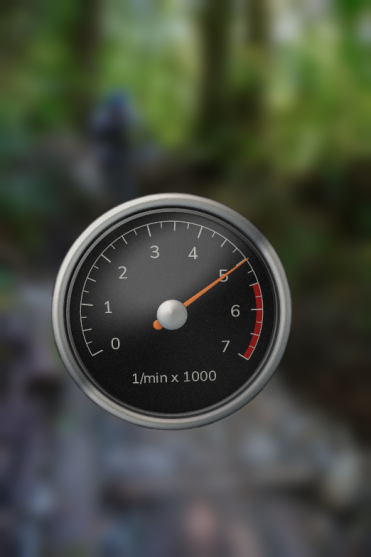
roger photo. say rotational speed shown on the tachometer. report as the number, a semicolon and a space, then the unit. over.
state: 5000; rpm
